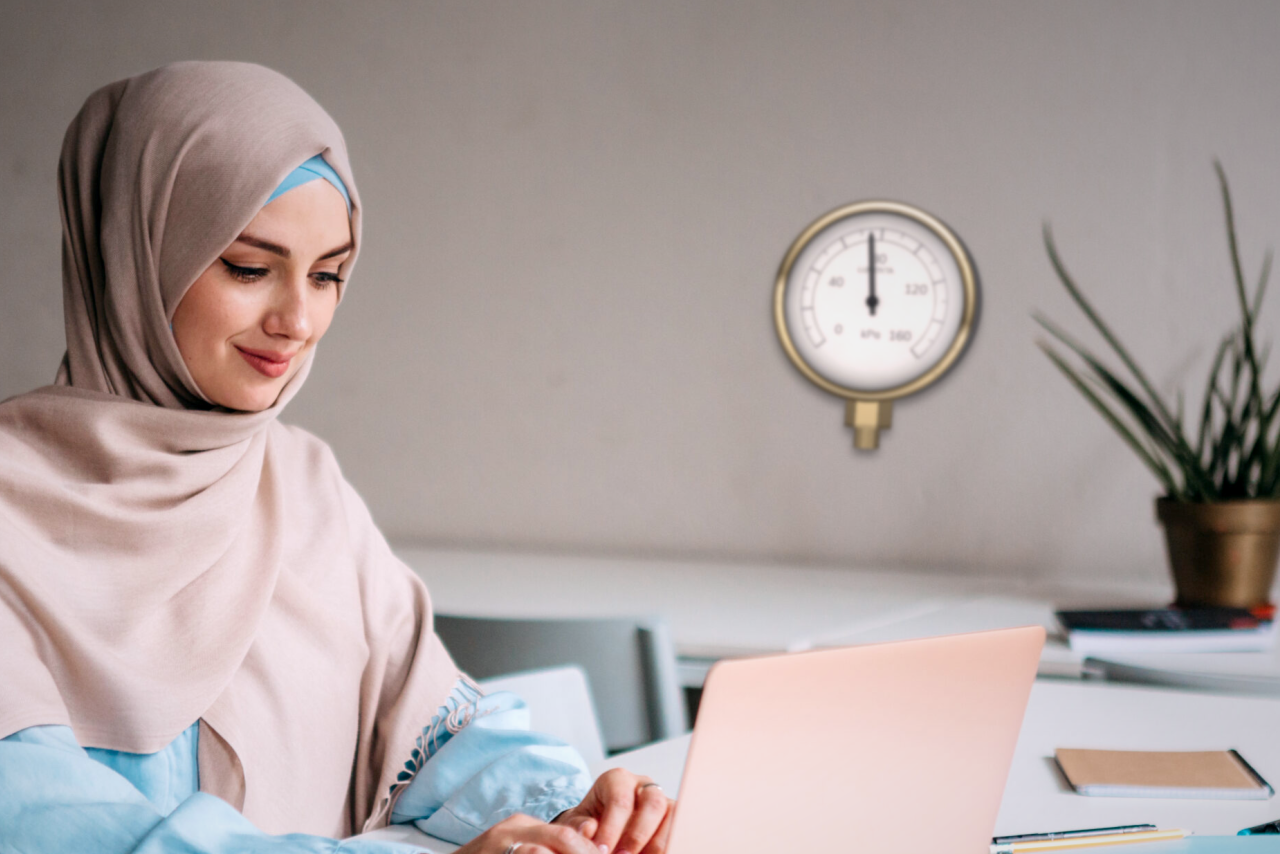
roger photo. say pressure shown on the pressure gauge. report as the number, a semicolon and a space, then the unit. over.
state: 75; kPa
